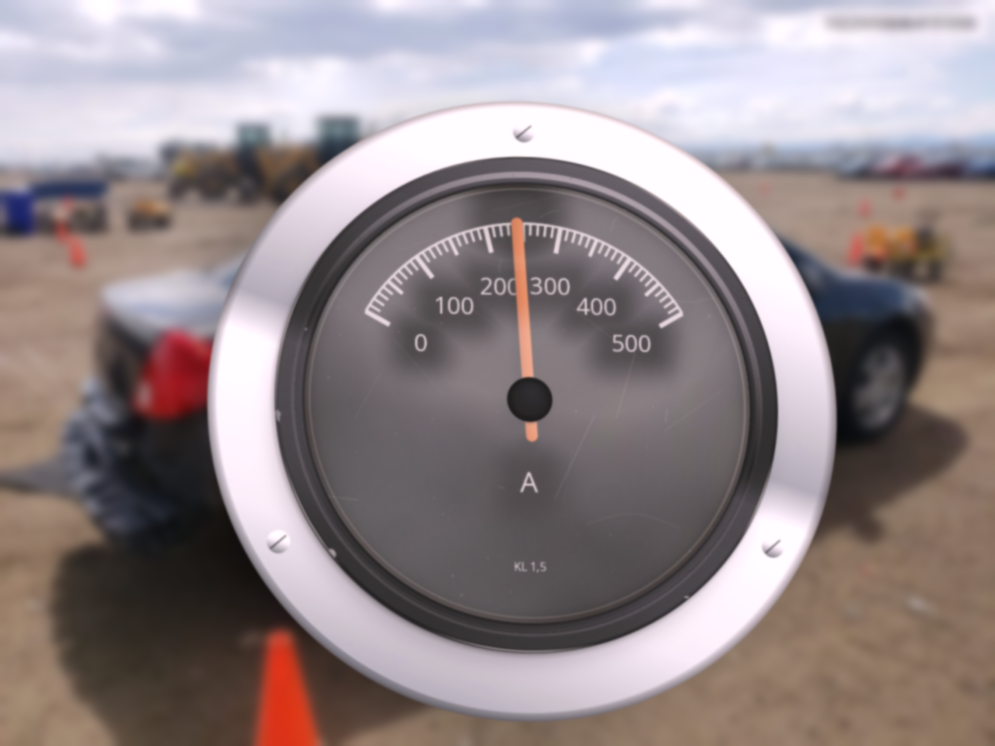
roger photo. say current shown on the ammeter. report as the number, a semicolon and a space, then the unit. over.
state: 240; A
